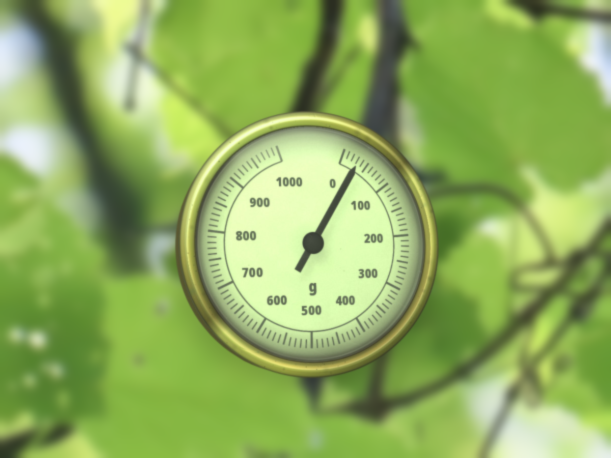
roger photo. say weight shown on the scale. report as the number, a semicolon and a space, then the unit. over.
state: 30; g
